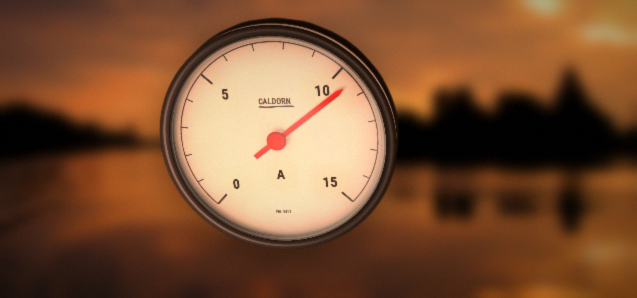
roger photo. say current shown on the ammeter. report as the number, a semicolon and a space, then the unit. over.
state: 10.5; A
